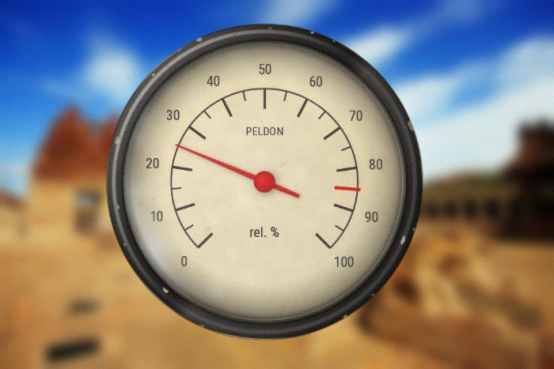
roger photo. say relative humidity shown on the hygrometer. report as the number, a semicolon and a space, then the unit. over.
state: 25; %
